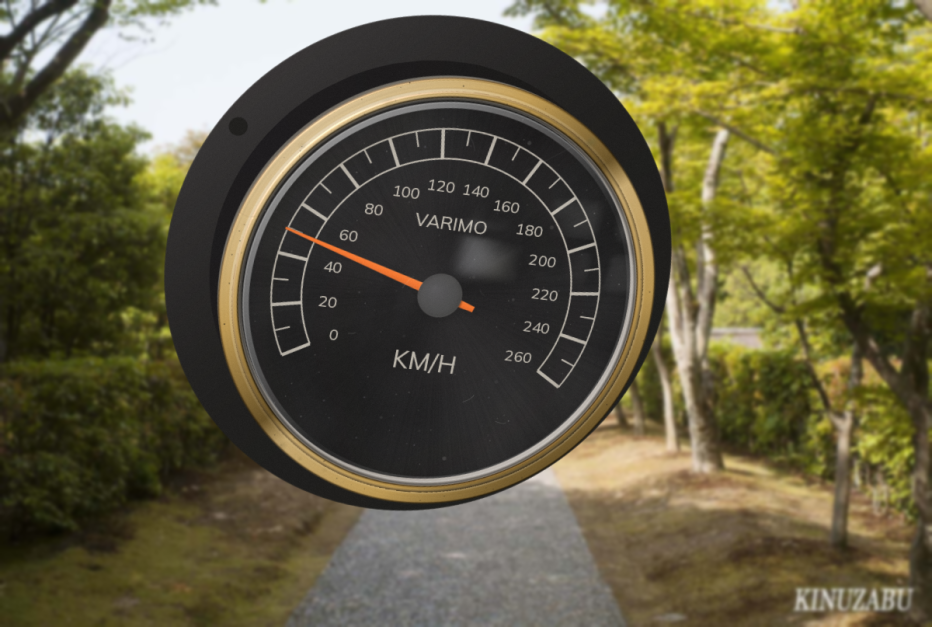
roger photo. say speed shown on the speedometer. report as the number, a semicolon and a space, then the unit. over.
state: 50; km/h
